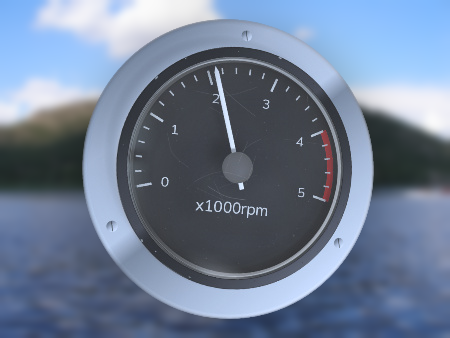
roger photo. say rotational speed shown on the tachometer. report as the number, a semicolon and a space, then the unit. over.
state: 2100; rpm
